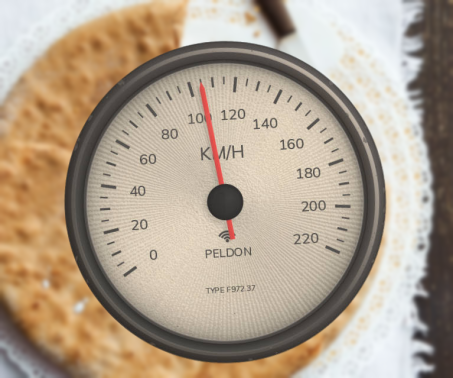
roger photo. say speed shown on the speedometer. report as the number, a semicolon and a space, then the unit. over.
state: 105; km/h
